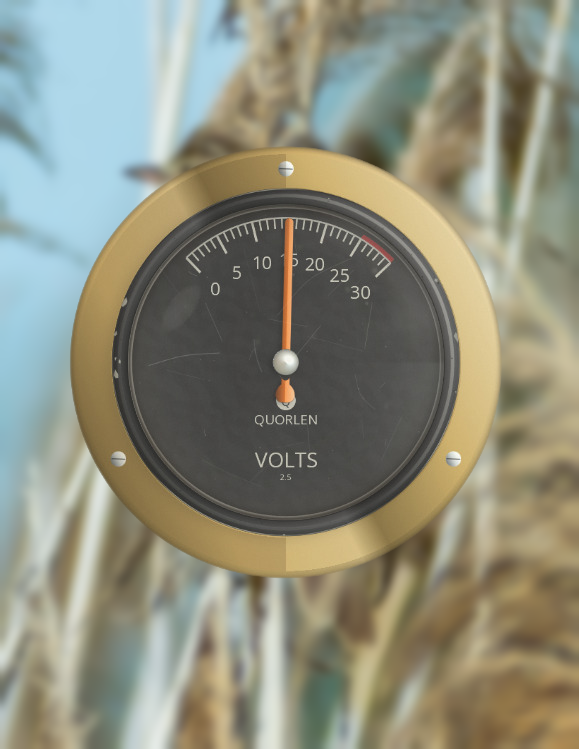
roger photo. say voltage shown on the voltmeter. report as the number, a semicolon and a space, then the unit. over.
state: 15; V
